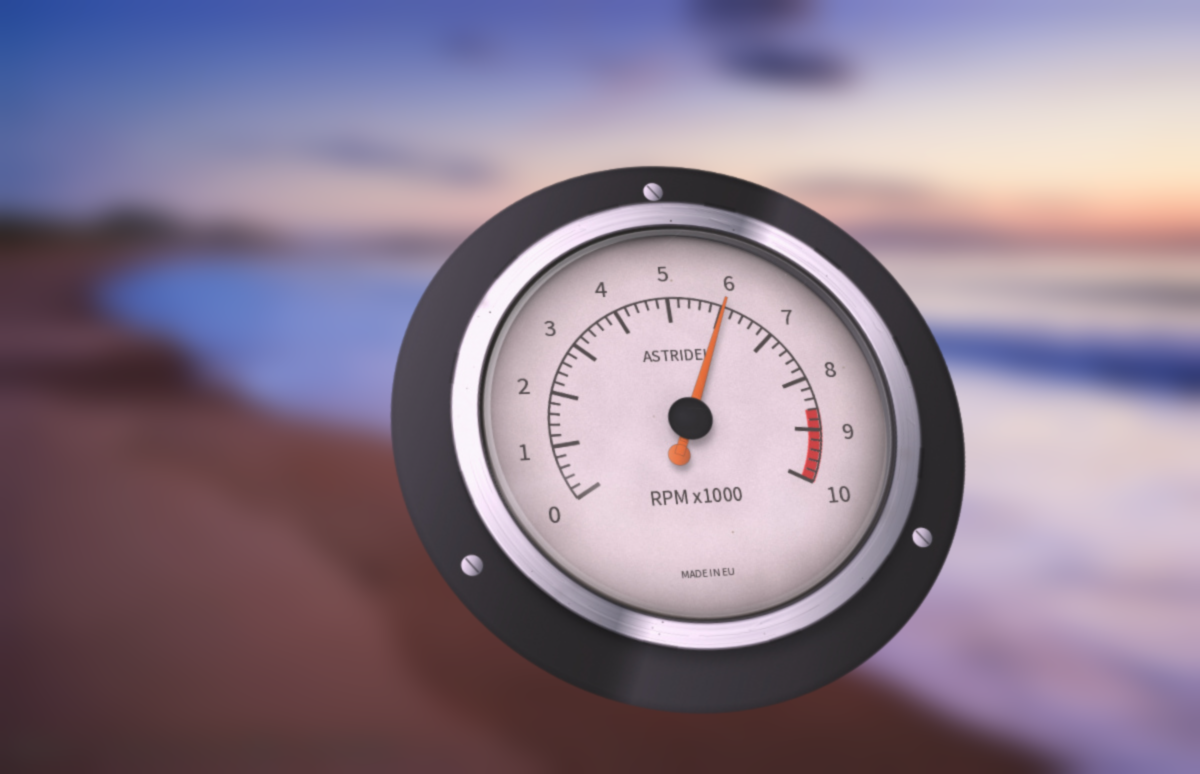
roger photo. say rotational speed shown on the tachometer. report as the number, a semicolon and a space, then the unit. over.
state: 6000; rpm
